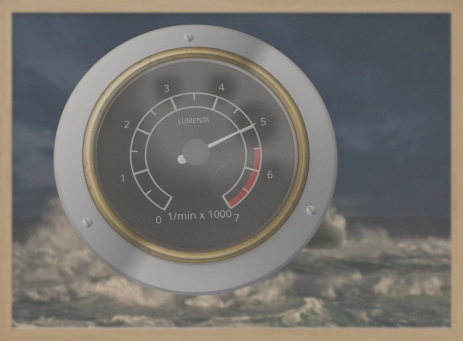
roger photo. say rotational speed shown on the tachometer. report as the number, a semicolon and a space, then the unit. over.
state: 5000; rpm
